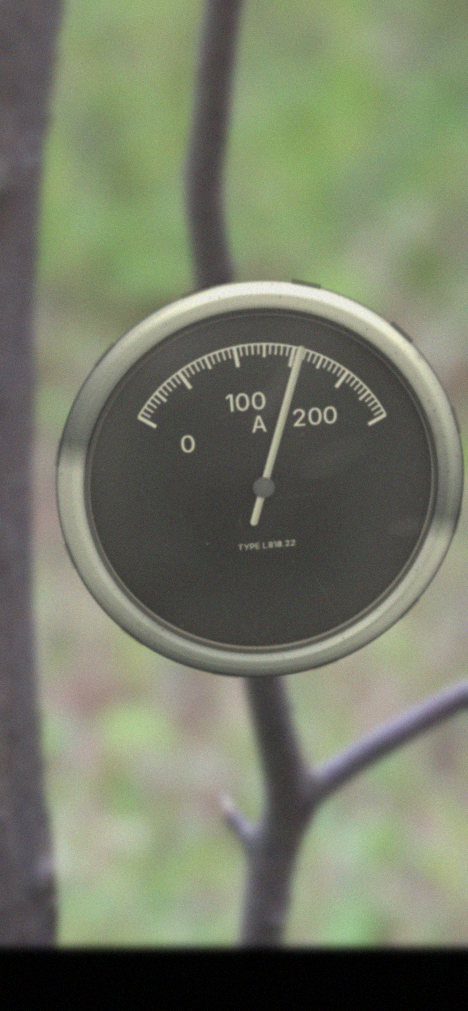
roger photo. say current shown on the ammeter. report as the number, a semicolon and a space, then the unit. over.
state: 155; A
